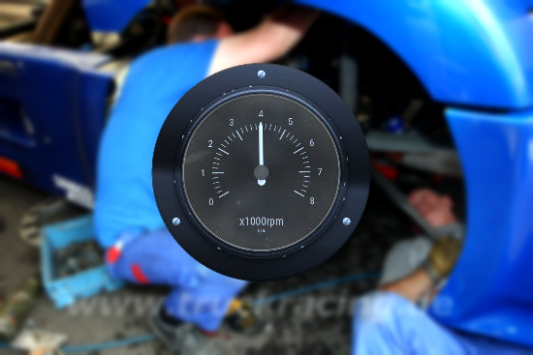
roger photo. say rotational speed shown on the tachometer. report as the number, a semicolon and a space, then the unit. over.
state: 4000; rpm
